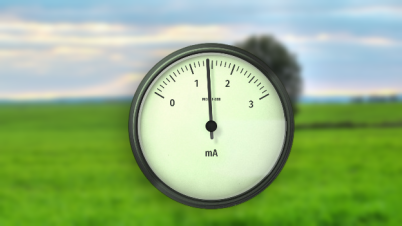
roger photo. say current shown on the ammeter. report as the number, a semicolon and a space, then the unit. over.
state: 1.4; mA
